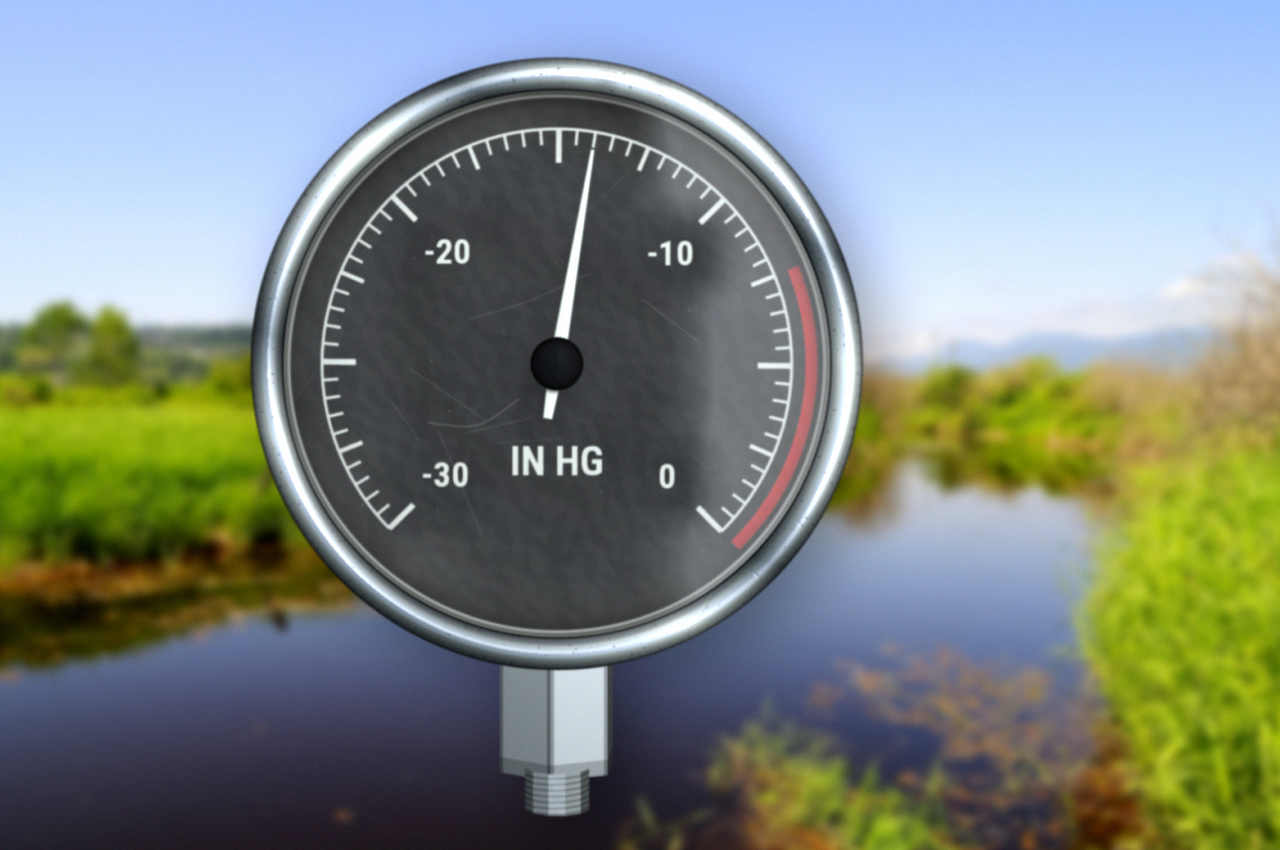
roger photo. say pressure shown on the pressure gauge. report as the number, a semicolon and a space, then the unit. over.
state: -14; inHg
